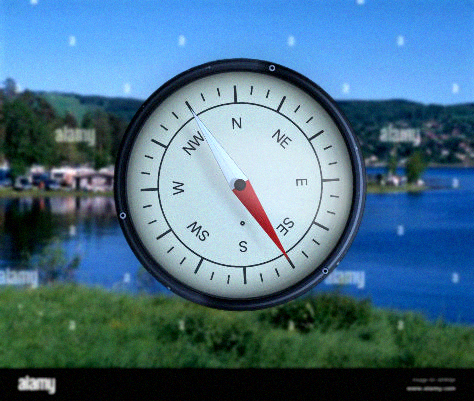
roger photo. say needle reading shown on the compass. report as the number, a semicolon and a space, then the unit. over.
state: 150; °
